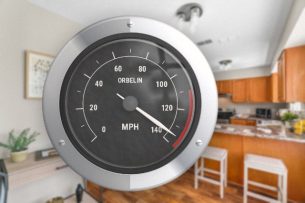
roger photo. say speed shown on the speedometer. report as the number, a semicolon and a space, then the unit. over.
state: 135; mph
